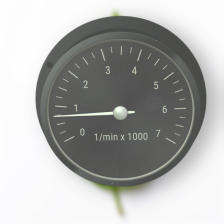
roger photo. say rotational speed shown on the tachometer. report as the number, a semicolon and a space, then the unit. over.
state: 750; rpm
